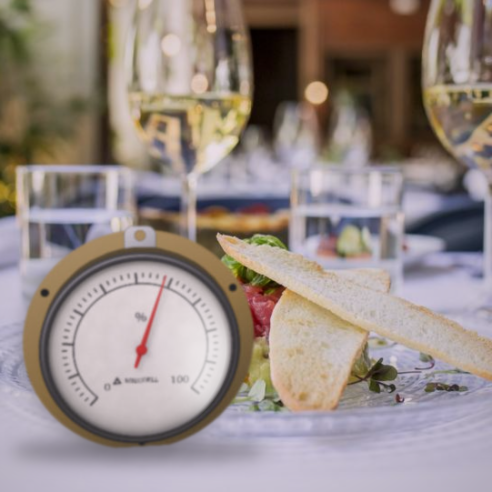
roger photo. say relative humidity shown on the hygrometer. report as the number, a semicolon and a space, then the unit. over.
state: 58; %
